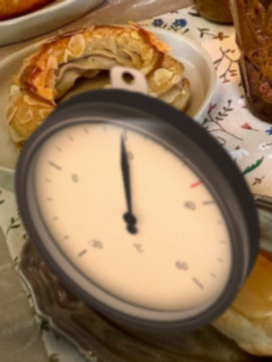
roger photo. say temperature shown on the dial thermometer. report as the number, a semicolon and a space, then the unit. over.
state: 20; °C
